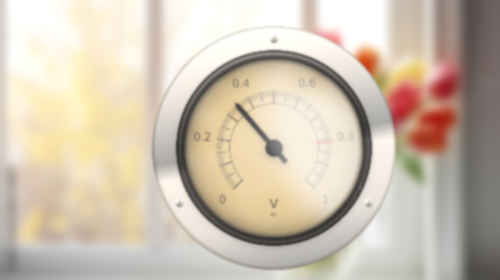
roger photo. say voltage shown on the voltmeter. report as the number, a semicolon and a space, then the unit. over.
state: 0.35; V
